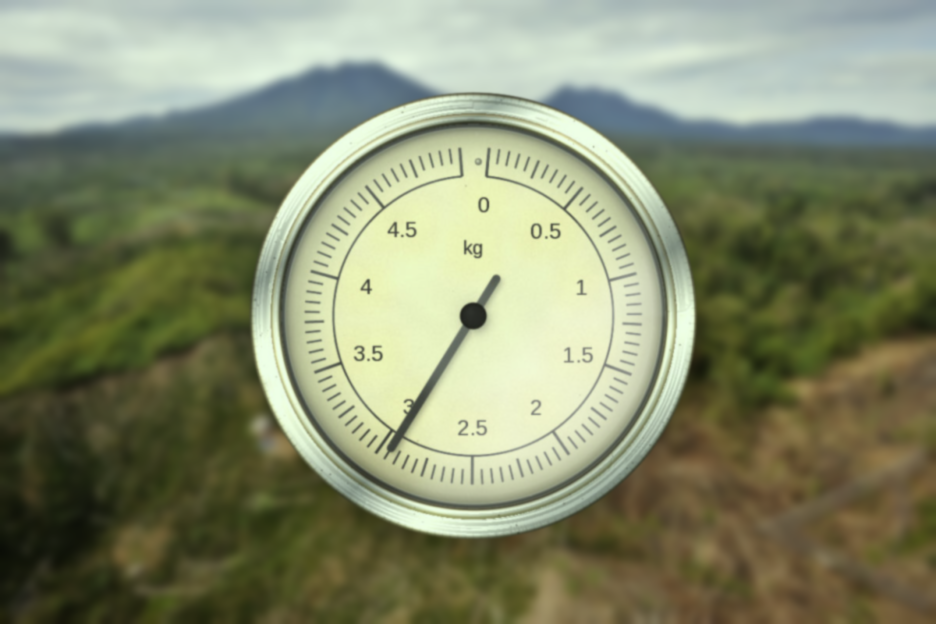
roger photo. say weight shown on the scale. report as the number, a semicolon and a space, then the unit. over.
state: 2.95; kg
